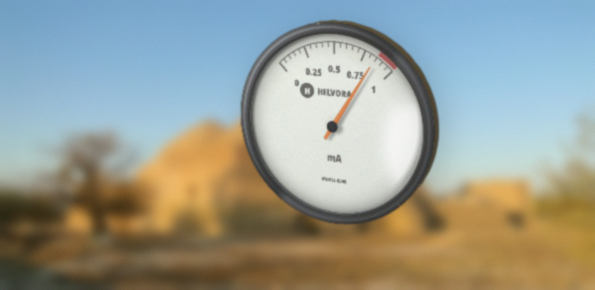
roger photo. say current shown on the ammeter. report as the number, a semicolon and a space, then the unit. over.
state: 0.85; mA
